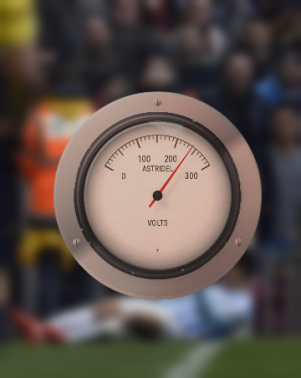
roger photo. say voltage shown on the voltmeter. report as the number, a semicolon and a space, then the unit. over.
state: 240; V
